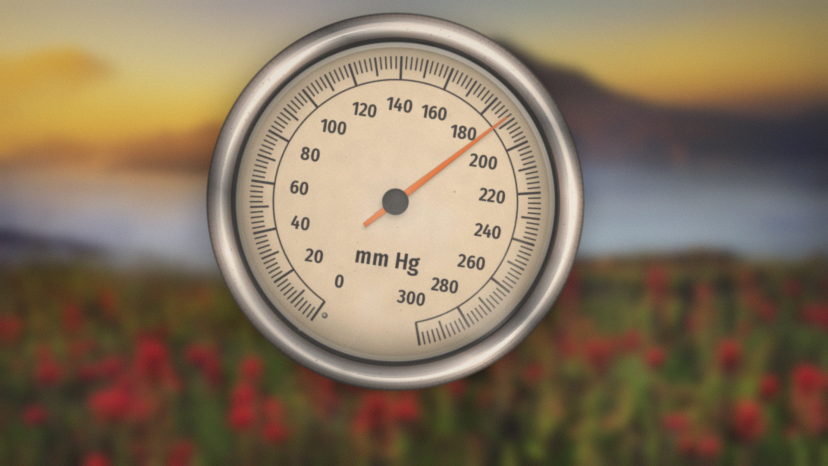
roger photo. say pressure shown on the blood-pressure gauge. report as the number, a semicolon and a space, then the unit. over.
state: 188; mmHg
